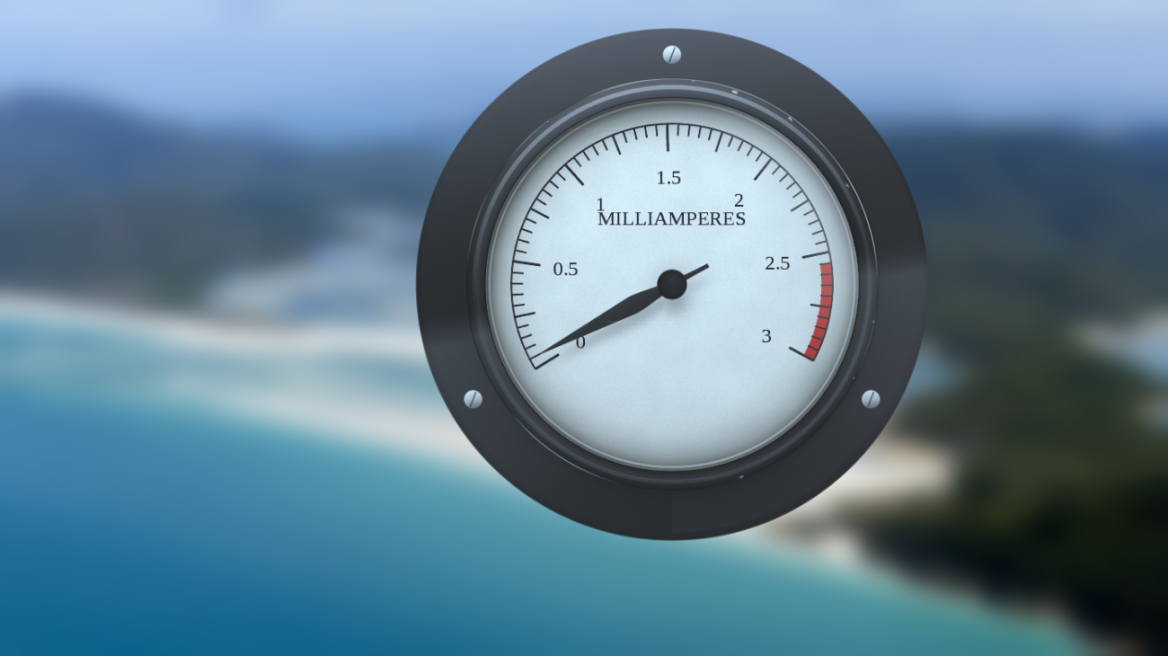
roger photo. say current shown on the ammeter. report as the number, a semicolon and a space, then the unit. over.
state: 0.05; mA
